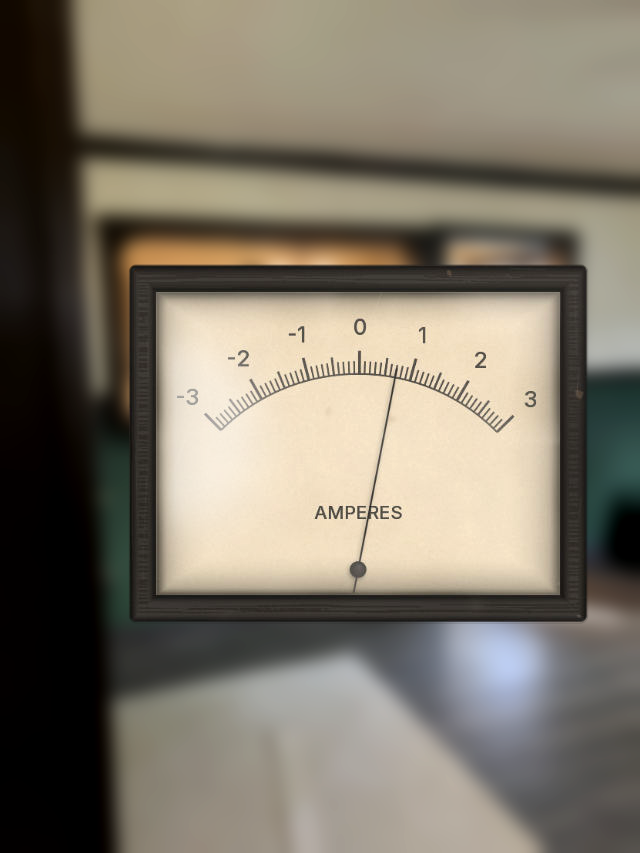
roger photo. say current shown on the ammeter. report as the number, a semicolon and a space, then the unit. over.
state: 0.7; A
